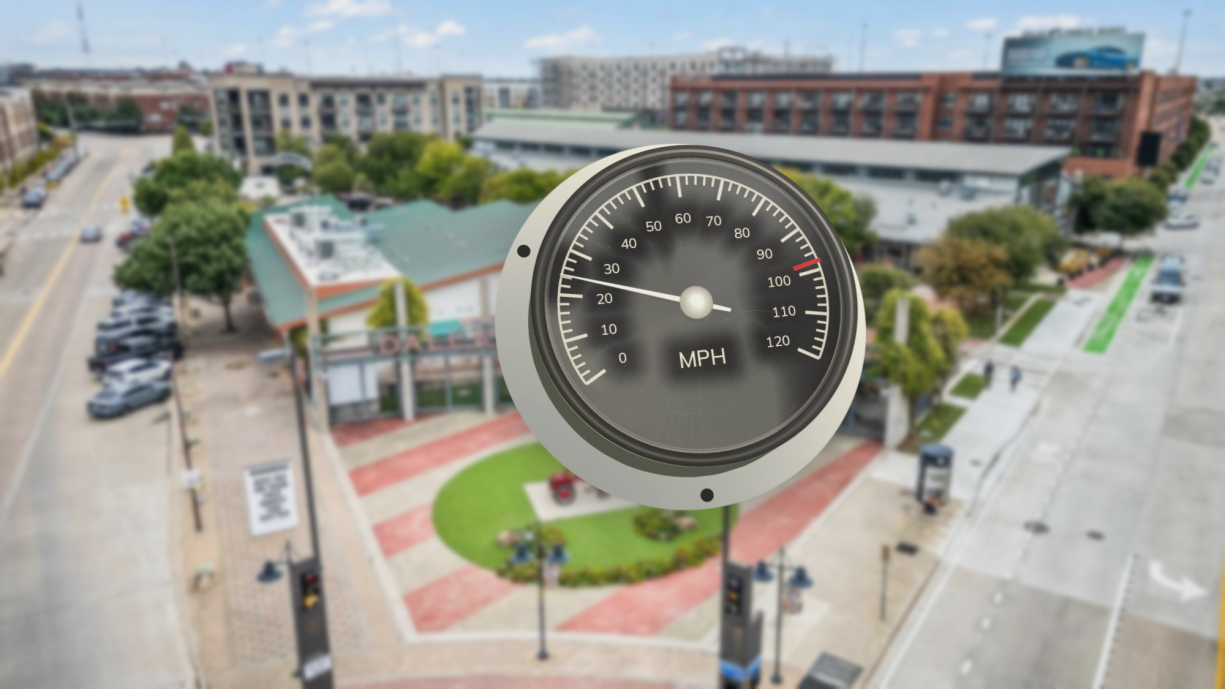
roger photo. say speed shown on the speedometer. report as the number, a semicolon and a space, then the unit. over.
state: 24; mph
